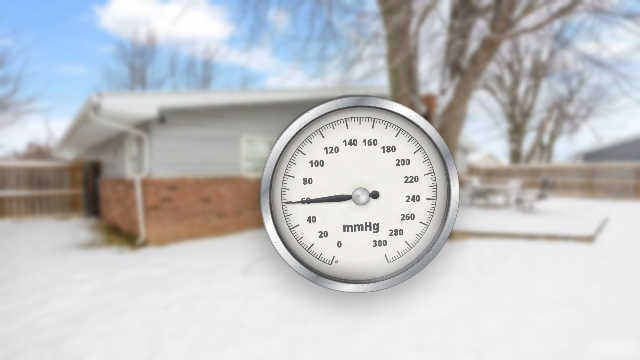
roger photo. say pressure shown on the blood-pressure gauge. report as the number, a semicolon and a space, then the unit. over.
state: 60; mmHg
